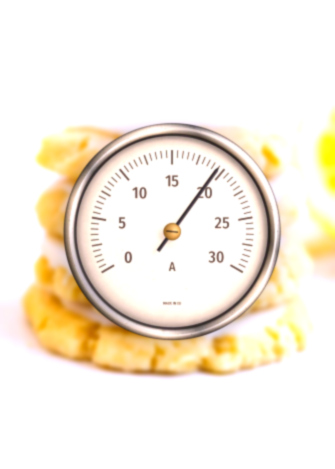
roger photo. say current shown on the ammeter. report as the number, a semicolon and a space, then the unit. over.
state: 19.5; A
